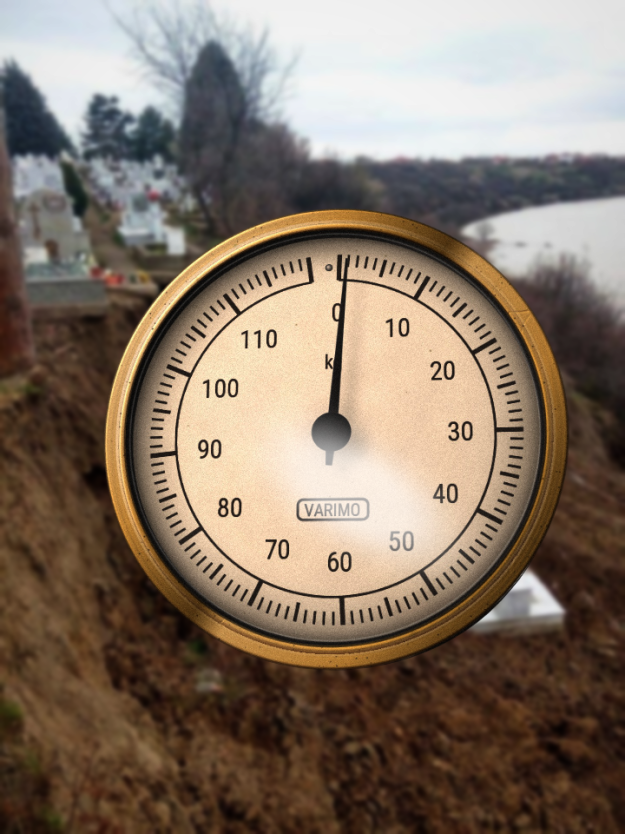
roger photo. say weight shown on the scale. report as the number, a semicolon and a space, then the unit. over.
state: 1; kg
